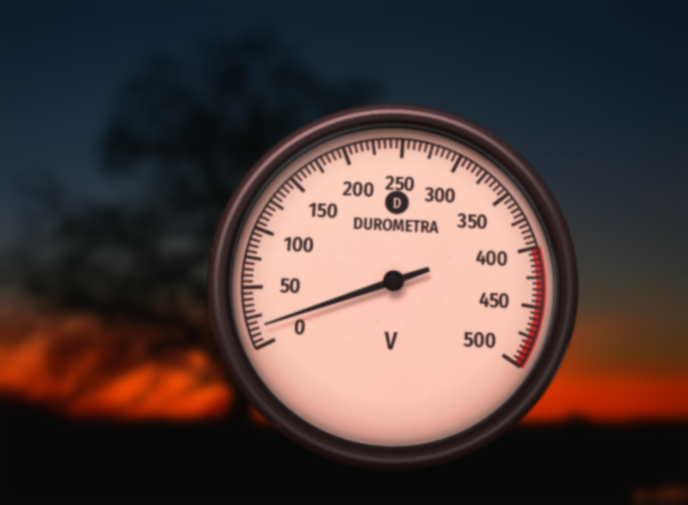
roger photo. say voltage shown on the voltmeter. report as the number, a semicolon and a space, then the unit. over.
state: 15; V
